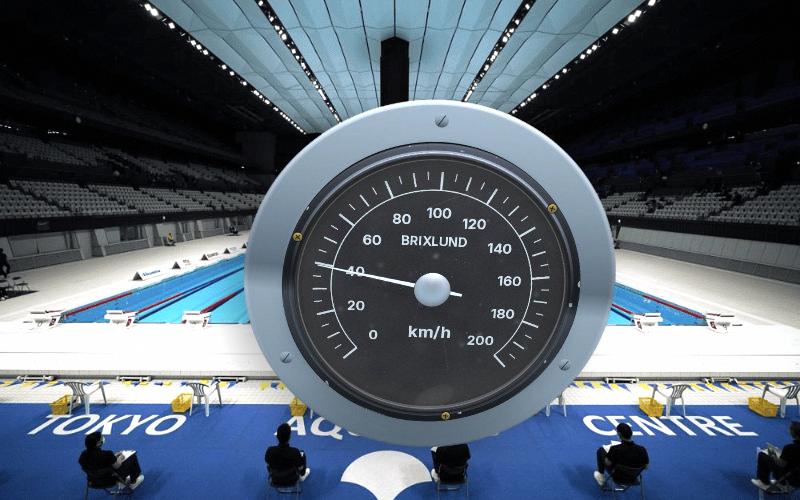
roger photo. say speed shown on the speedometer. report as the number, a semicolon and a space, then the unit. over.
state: 40; km/h
